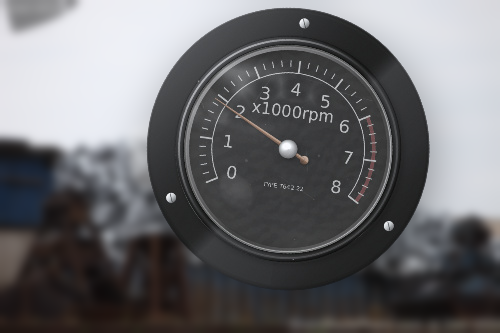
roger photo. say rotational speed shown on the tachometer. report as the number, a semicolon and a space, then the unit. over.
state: 1900; rpm
